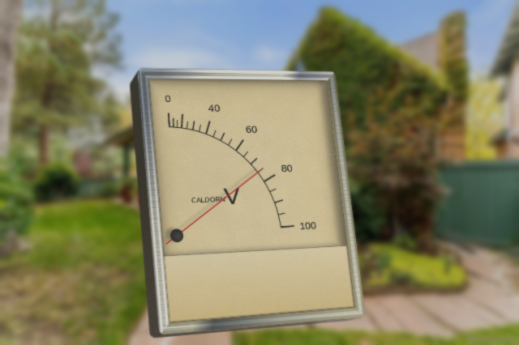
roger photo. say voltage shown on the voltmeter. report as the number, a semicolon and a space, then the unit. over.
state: 75; V
